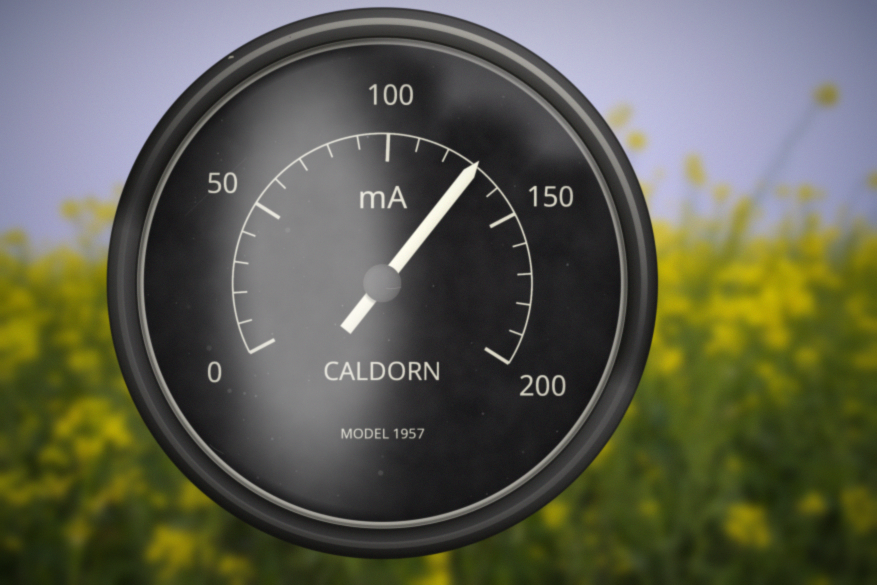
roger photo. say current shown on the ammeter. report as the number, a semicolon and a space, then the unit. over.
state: 130; mA
